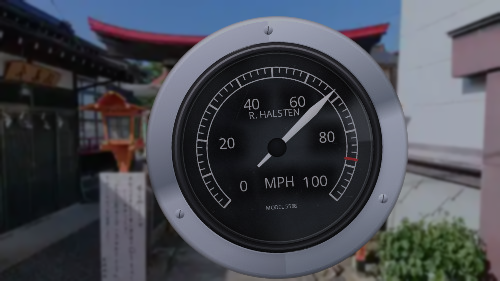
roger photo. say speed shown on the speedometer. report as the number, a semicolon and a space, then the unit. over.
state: 68; mph
